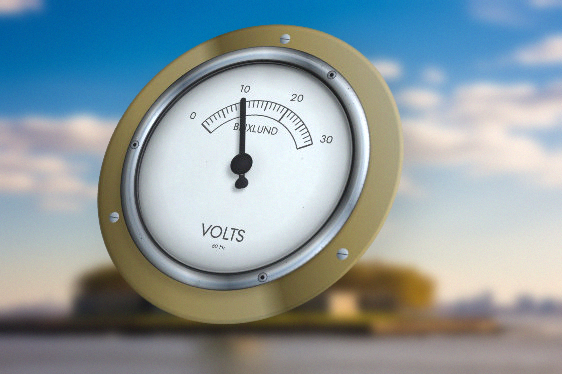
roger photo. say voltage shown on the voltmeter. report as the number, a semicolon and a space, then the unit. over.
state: 10; V
